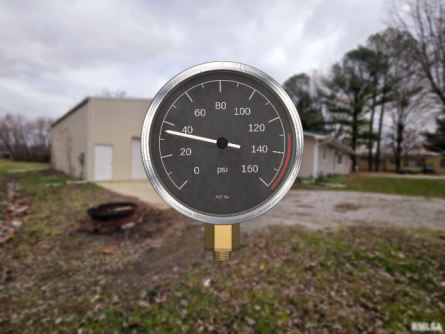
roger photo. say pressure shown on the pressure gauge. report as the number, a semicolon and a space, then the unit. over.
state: 35; psi
